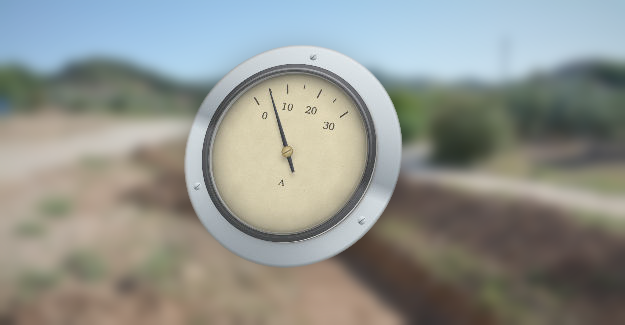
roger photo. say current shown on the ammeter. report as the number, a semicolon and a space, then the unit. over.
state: 5; A
